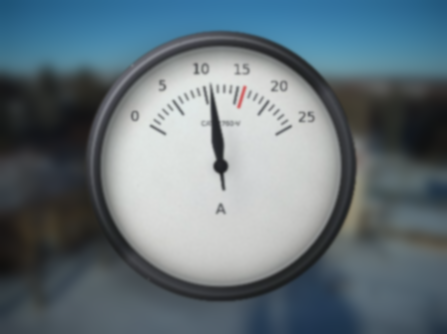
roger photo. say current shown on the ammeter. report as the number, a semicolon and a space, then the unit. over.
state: 11; A
